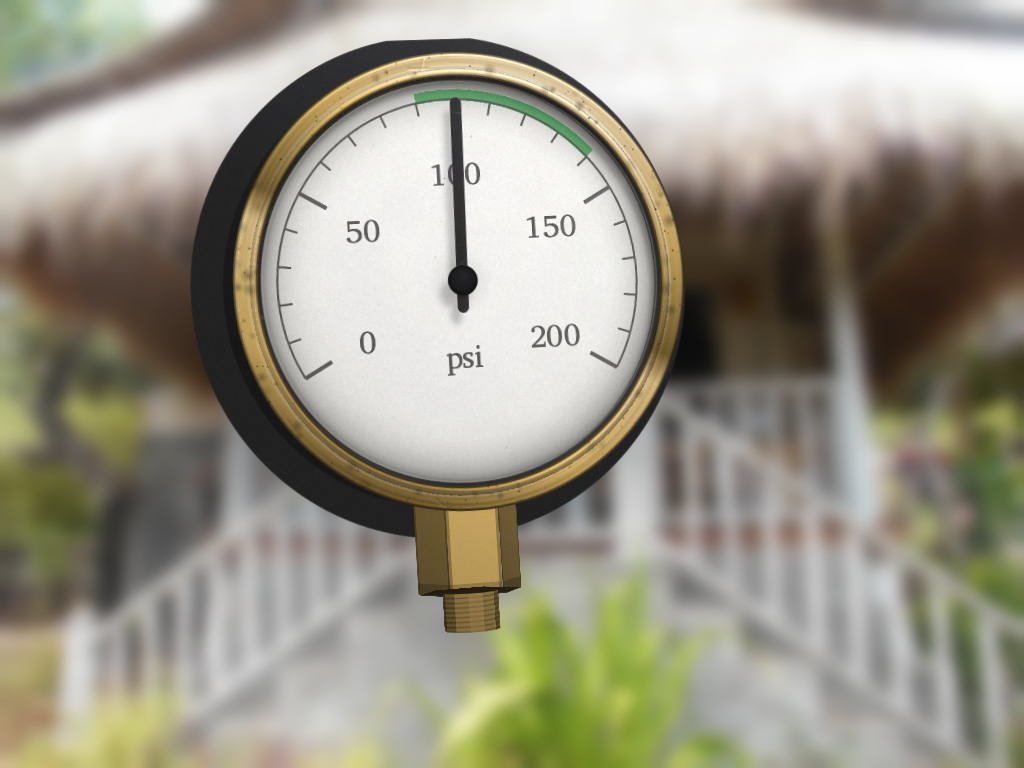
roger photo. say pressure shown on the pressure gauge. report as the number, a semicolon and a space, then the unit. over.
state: 100; psi
